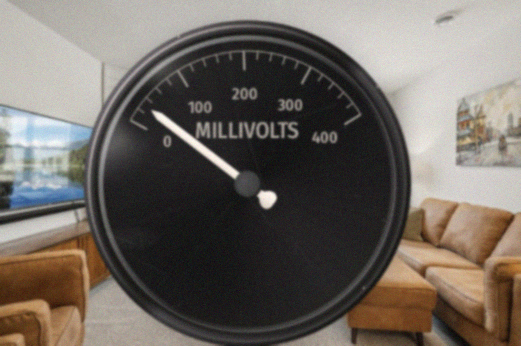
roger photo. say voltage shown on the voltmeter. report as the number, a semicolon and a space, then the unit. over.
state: 30; mV
